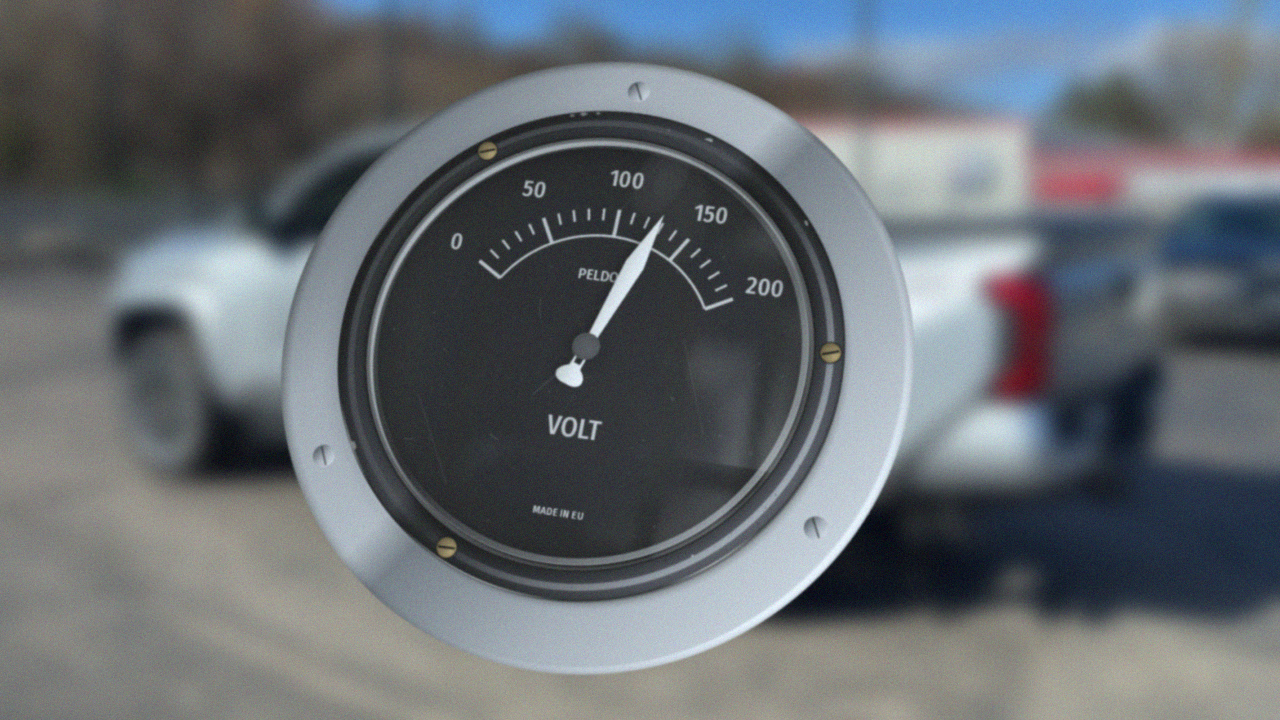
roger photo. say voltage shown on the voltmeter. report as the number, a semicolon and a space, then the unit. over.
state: 130; V
